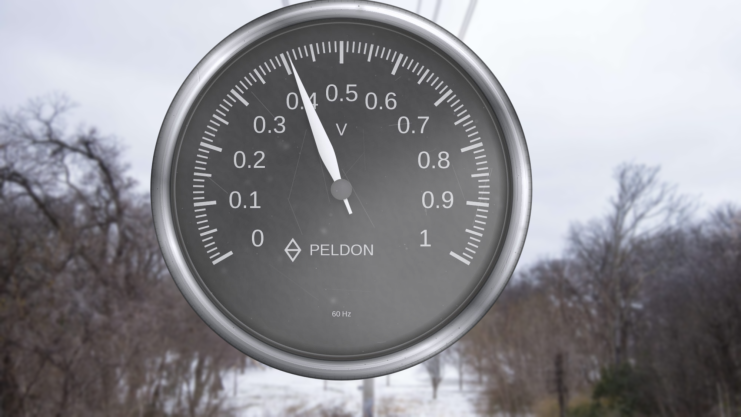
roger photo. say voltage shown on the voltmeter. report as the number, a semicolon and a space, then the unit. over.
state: 0.41; V
